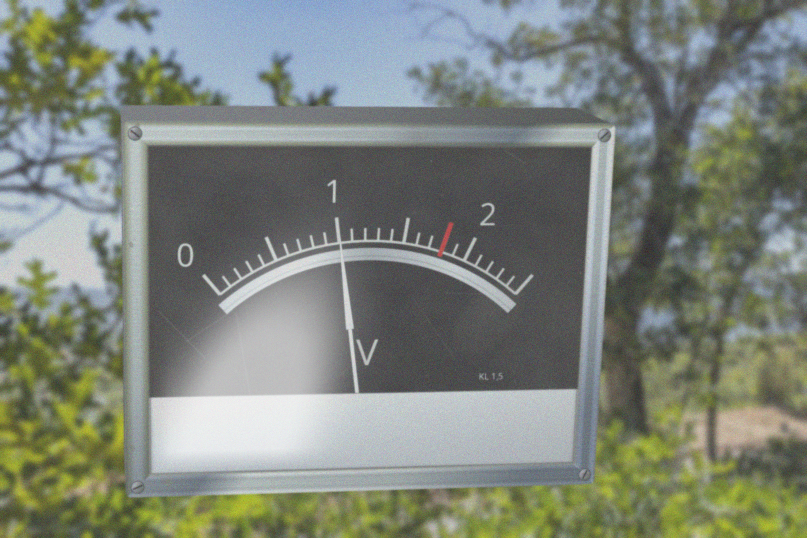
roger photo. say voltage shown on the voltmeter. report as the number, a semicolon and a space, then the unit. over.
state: 1; V
